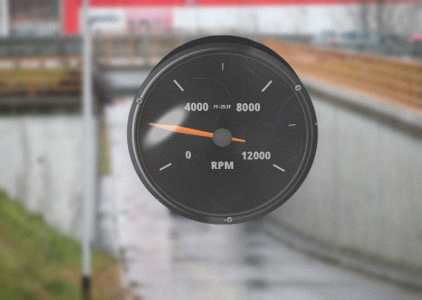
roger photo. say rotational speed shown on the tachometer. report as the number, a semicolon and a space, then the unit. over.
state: 2000; rpm
